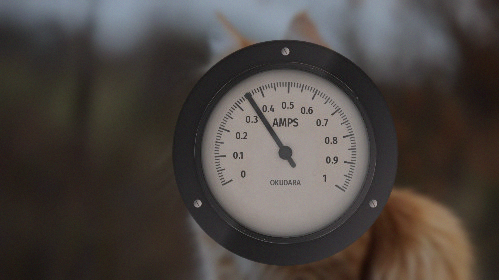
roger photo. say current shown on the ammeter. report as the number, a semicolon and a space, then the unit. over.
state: 0.35; A
